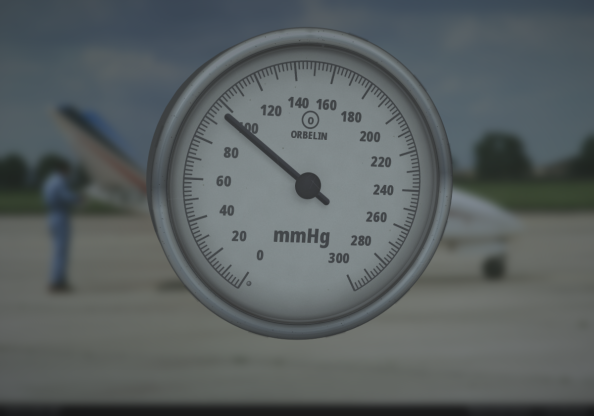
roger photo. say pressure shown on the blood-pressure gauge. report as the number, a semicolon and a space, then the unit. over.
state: 96; mmHg
